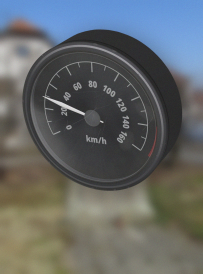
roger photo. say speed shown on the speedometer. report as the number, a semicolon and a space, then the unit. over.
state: 30; km/h
